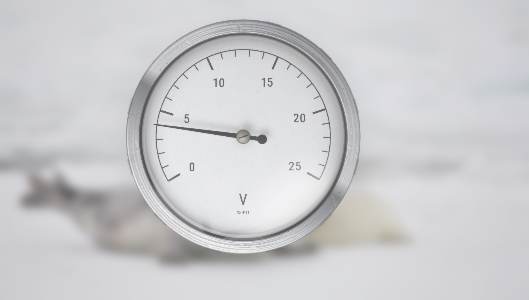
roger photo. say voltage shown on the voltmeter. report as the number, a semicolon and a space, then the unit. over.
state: 4; V
